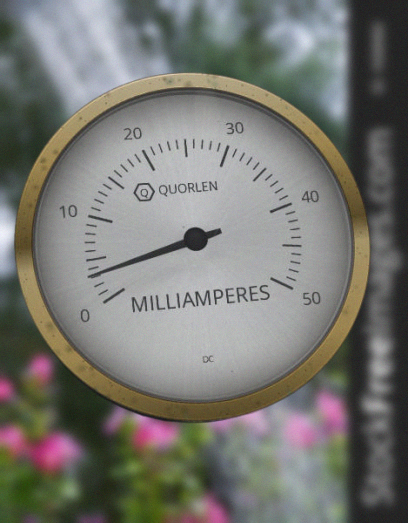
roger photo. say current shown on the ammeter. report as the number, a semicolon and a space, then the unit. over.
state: 3; mA
